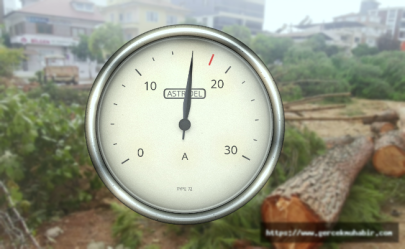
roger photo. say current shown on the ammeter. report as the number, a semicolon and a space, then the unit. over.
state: 16; A
